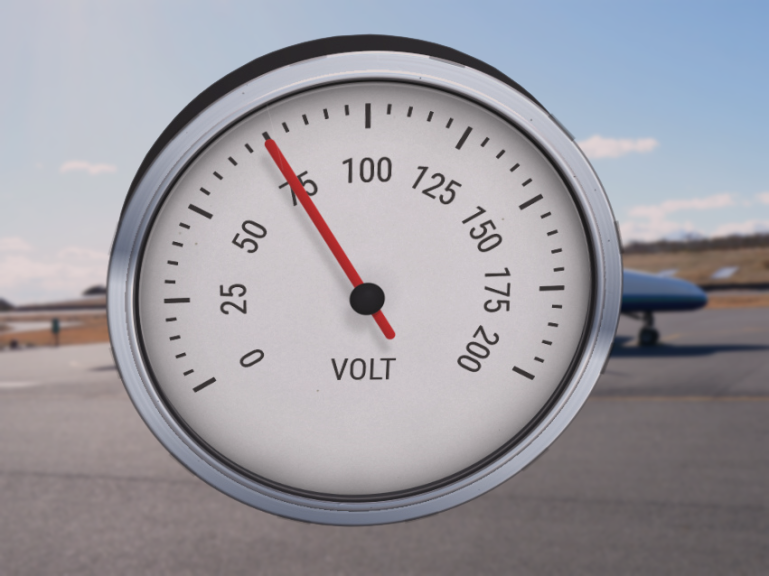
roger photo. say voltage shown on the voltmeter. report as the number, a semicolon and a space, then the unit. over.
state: 75; V
